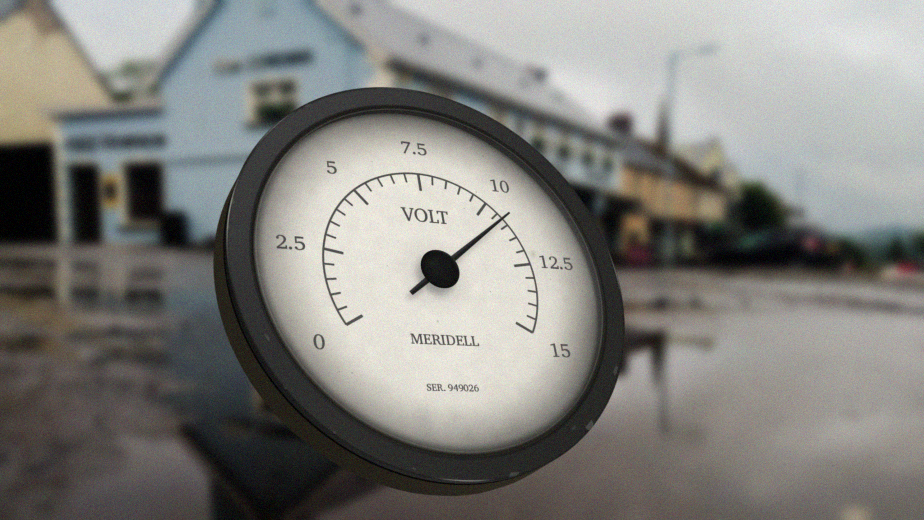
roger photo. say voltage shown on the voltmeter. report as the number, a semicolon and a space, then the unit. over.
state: 10.75; V
